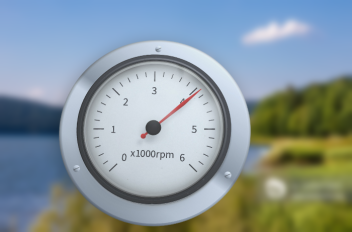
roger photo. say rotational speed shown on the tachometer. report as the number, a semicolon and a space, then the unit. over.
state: 4100; rpm
